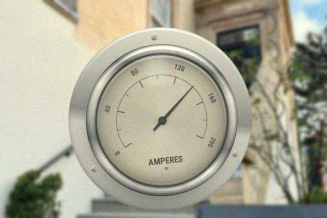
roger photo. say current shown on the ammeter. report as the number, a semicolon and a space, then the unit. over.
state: 140; A
